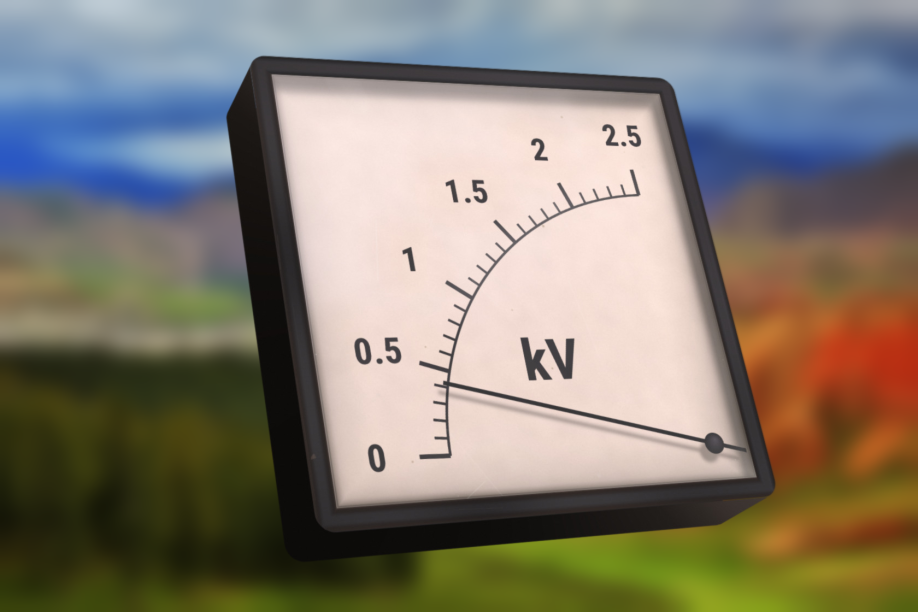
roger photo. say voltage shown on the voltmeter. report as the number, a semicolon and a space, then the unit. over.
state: 0.4; kV
